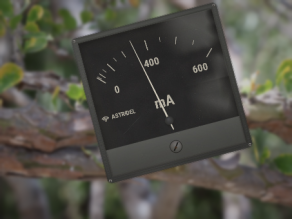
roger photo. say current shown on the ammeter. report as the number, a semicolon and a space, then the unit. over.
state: 350; mA
